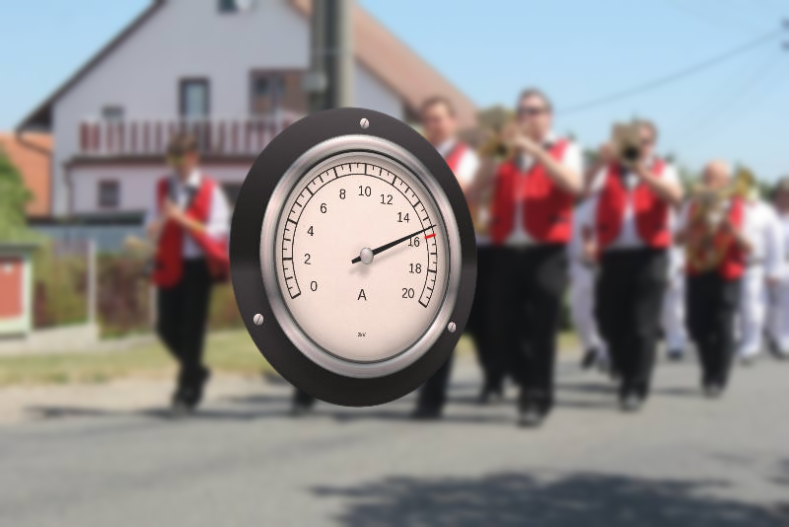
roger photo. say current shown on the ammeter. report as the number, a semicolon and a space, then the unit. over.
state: 15.5; A
